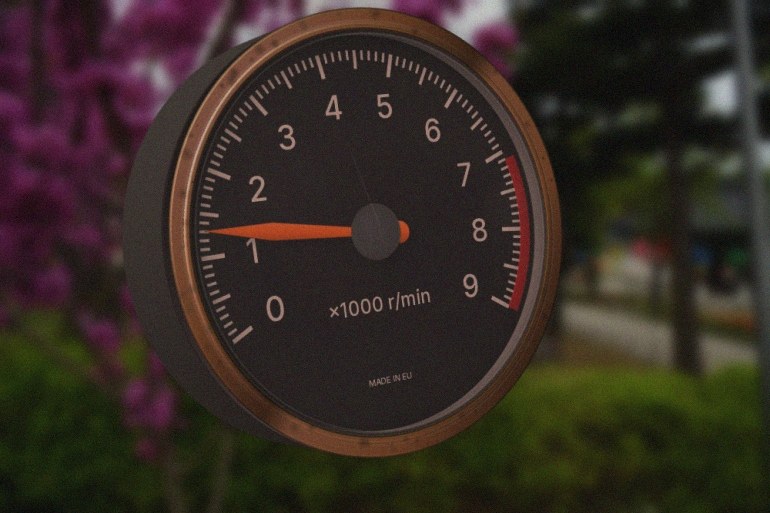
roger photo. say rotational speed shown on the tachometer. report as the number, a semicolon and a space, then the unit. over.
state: 1300; rpm
